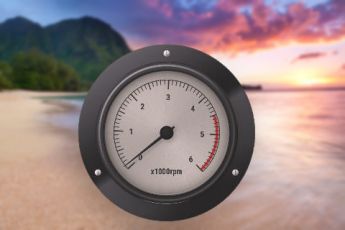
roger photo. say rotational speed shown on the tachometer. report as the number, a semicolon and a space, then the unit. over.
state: 100; rpm
